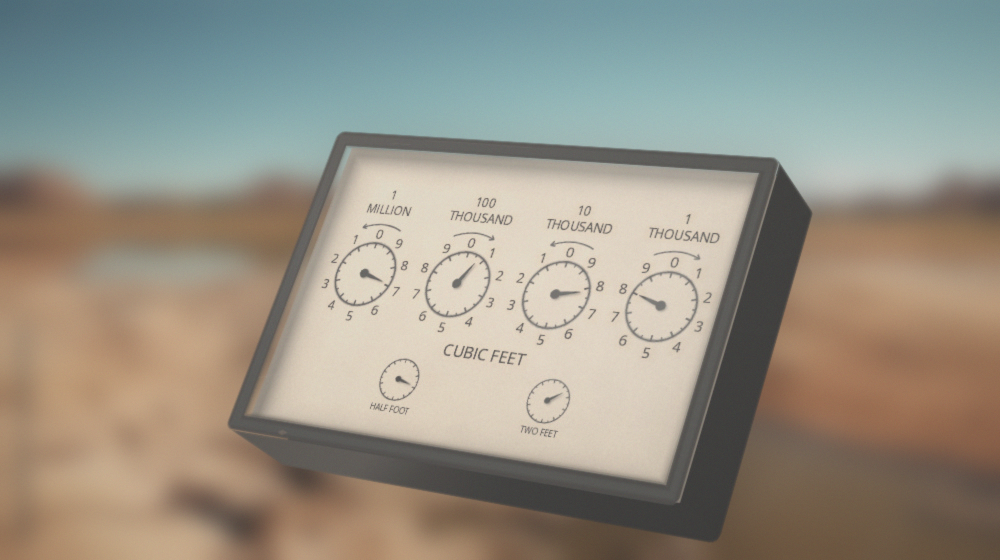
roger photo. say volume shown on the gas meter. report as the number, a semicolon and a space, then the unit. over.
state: 707800; ft³
